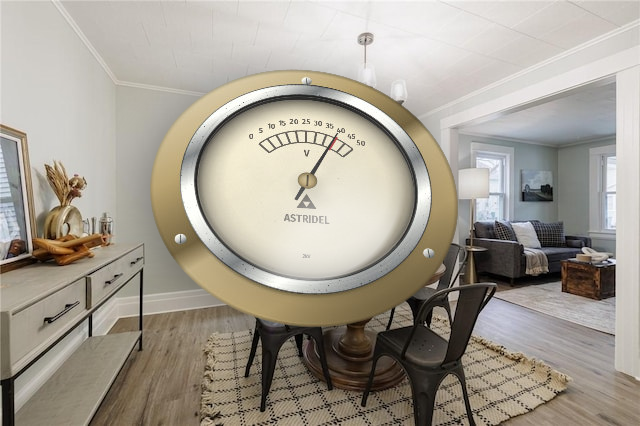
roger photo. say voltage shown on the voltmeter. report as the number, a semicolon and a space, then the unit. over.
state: 40; V
